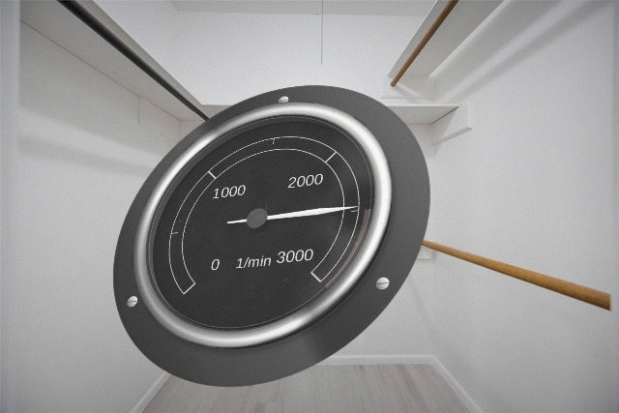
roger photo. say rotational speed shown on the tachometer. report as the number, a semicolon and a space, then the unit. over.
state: 2500; rpm
